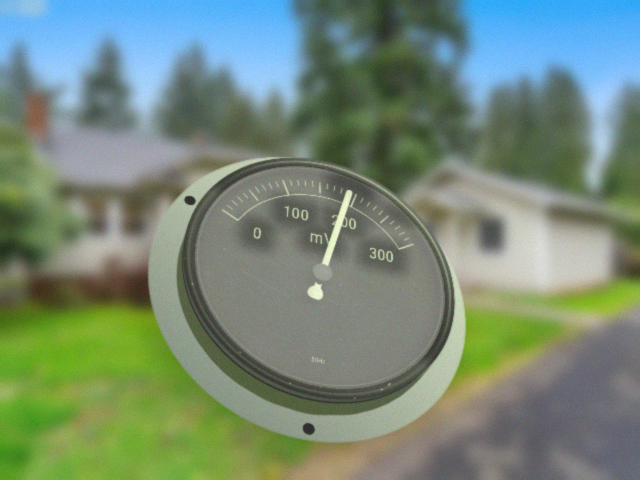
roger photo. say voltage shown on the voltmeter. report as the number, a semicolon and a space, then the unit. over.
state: 190; mV
